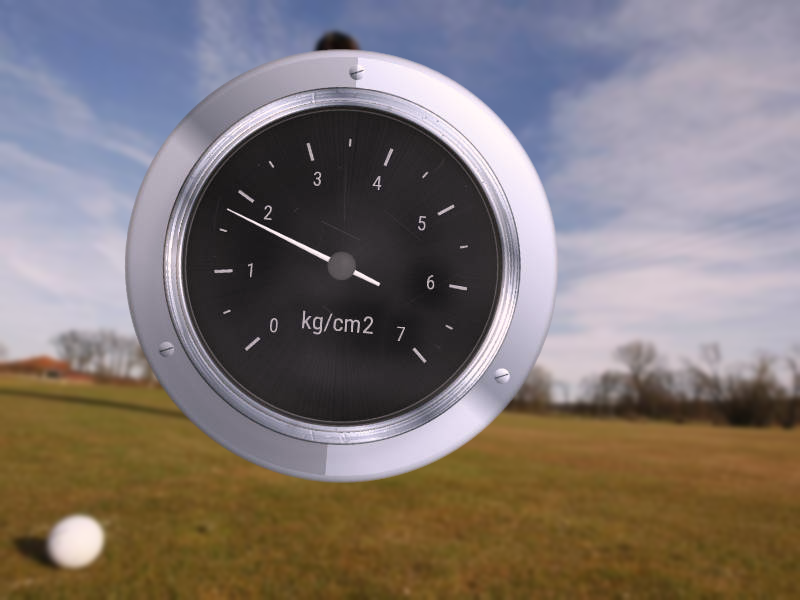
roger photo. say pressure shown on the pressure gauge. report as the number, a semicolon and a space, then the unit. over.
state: 1.75; kg/cm²
